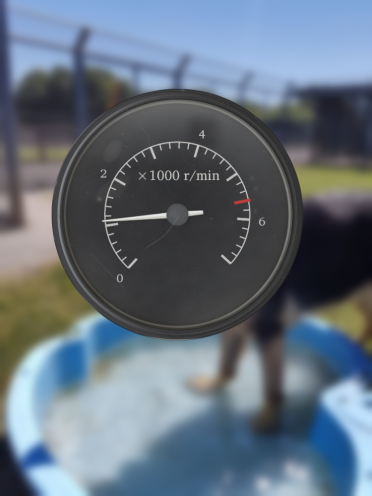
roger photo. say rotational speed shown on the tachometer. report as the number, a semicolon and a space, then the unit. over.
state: 1100; rpm
